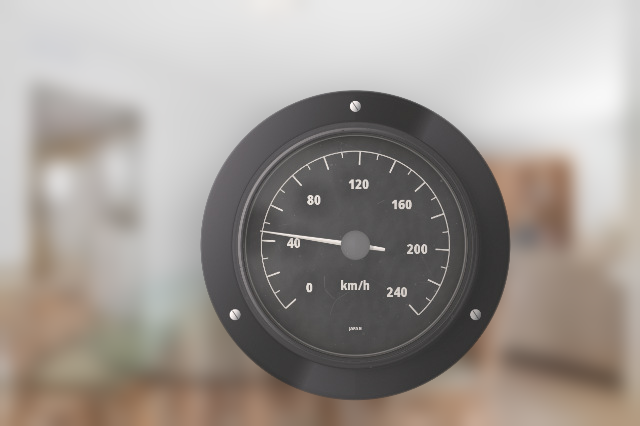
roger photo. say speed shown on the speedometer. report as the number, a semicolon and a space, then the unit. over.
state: 45; km/h
